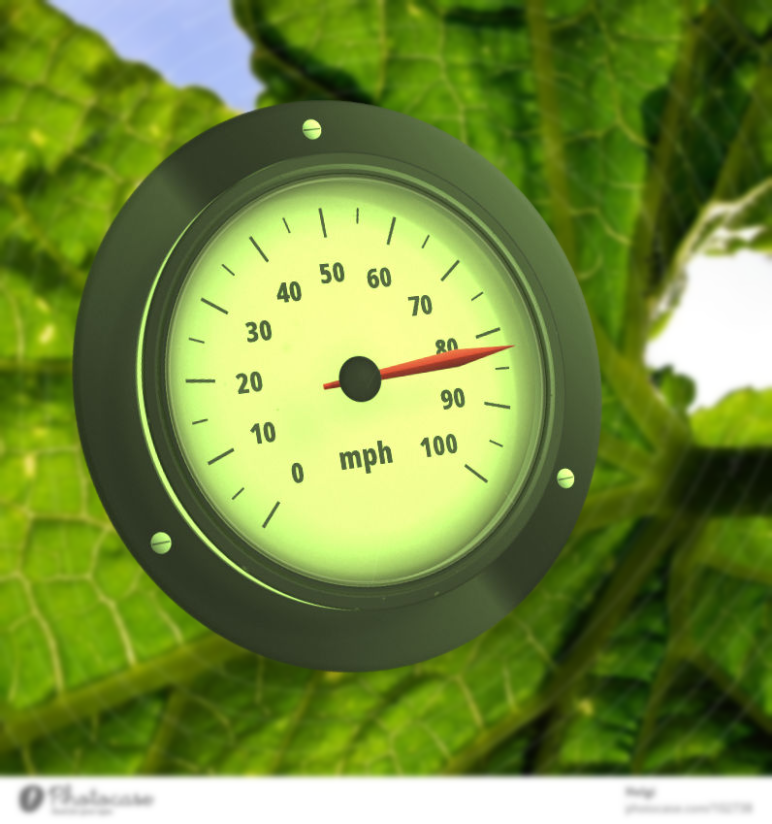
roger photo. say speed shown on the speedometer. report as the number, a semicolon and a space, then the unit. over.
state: 82.5; mph
